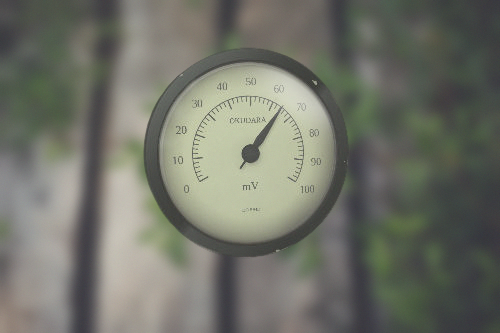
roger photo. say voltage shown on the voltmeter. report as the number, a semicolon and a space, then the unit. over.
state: 64; mV
